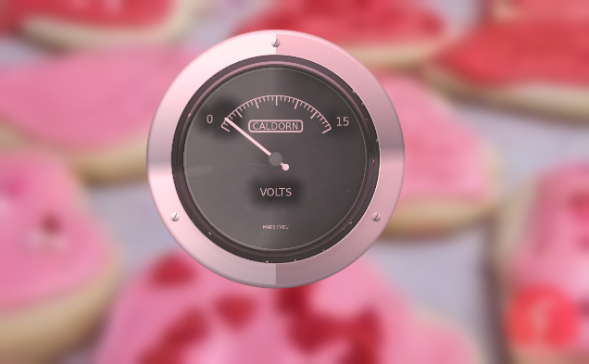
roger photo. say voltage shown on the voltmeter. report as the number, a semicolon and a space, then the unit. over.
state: 1; V
